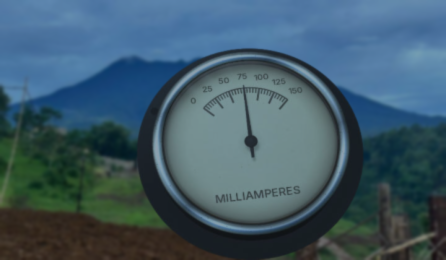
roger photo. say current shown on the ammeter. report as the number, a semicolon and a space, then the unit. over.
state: 75; mA
